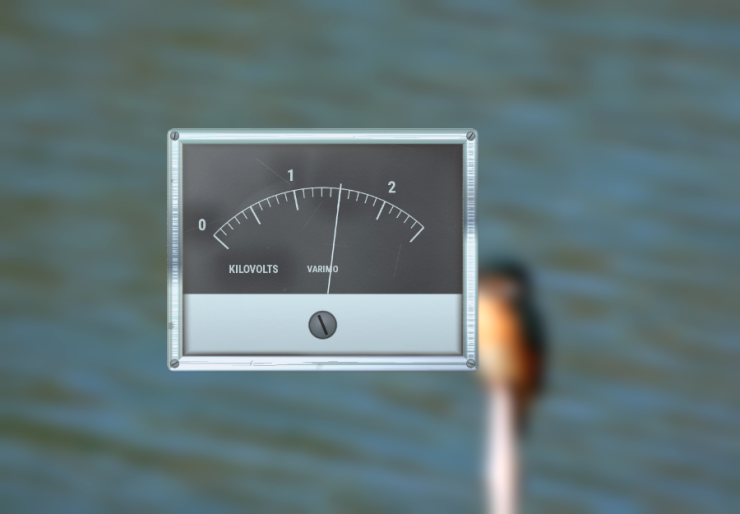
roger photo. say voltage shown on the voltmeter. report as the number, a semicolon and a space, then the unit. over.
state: 1.5; kV
